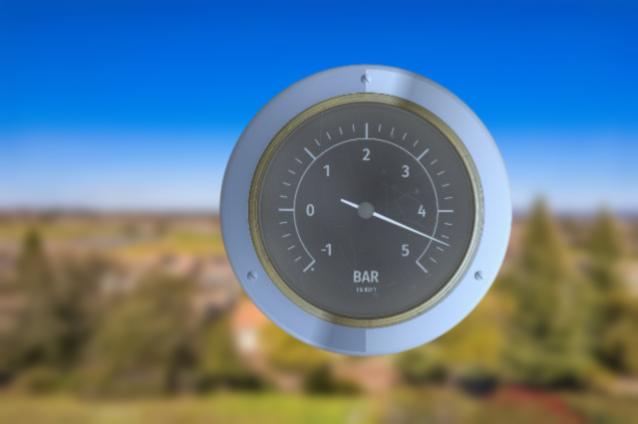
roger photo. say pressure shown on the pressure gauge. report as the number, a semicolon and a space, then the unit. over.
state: 4.5; bar
